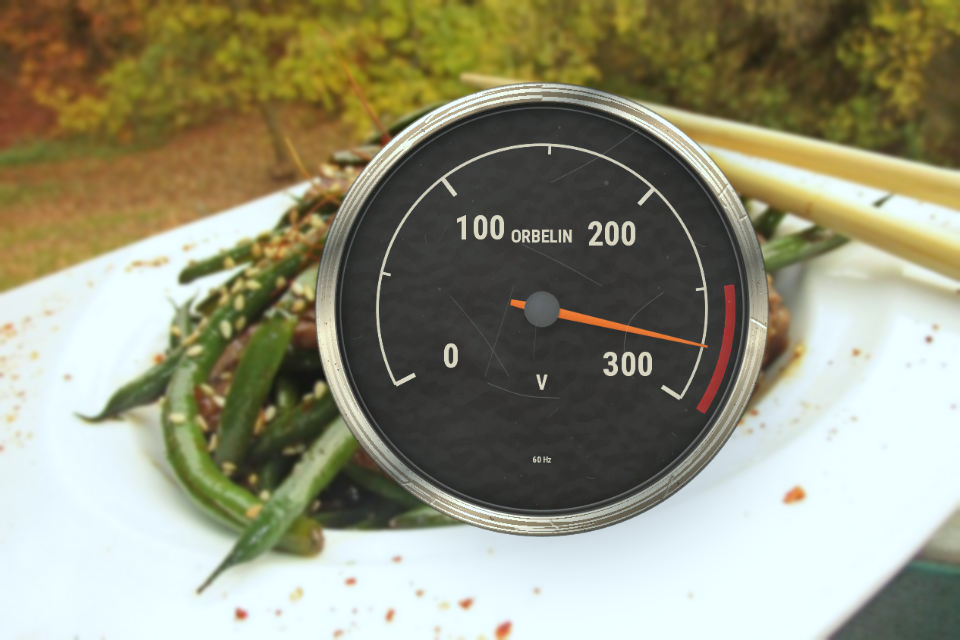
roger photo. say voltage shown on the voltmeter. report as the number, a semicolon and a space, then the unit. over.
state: 275; V
